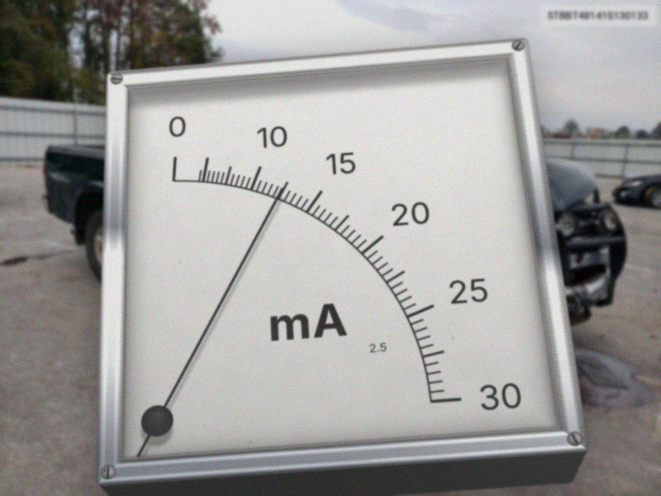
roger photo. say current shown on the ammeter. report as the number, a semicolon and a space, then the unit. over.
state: 12.5; mA
